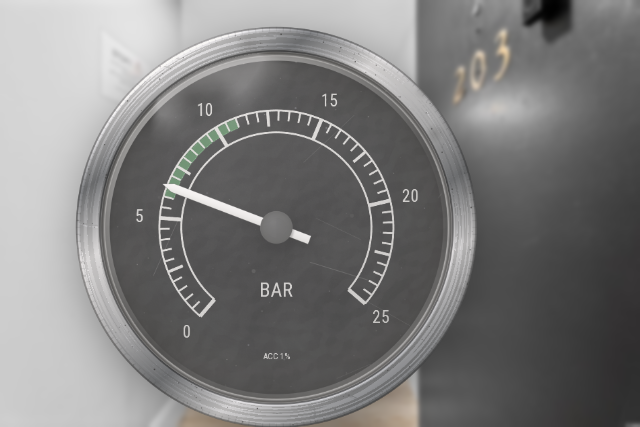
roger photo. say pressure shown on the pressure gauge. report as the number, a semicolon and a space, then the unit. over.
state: 6.5; bar
